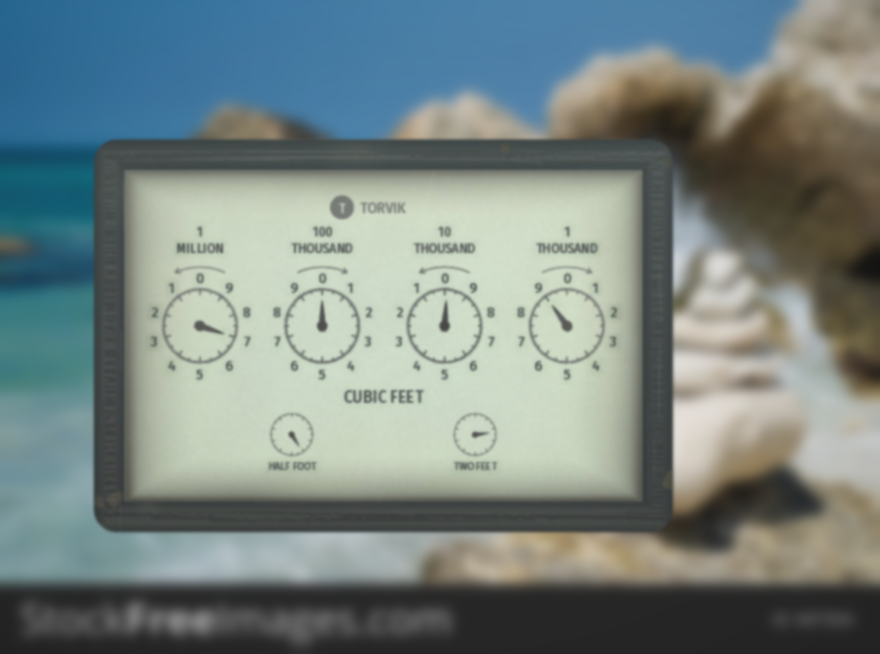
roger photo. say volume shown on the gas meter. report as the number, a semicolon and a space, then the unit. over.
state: 699900; ft³
